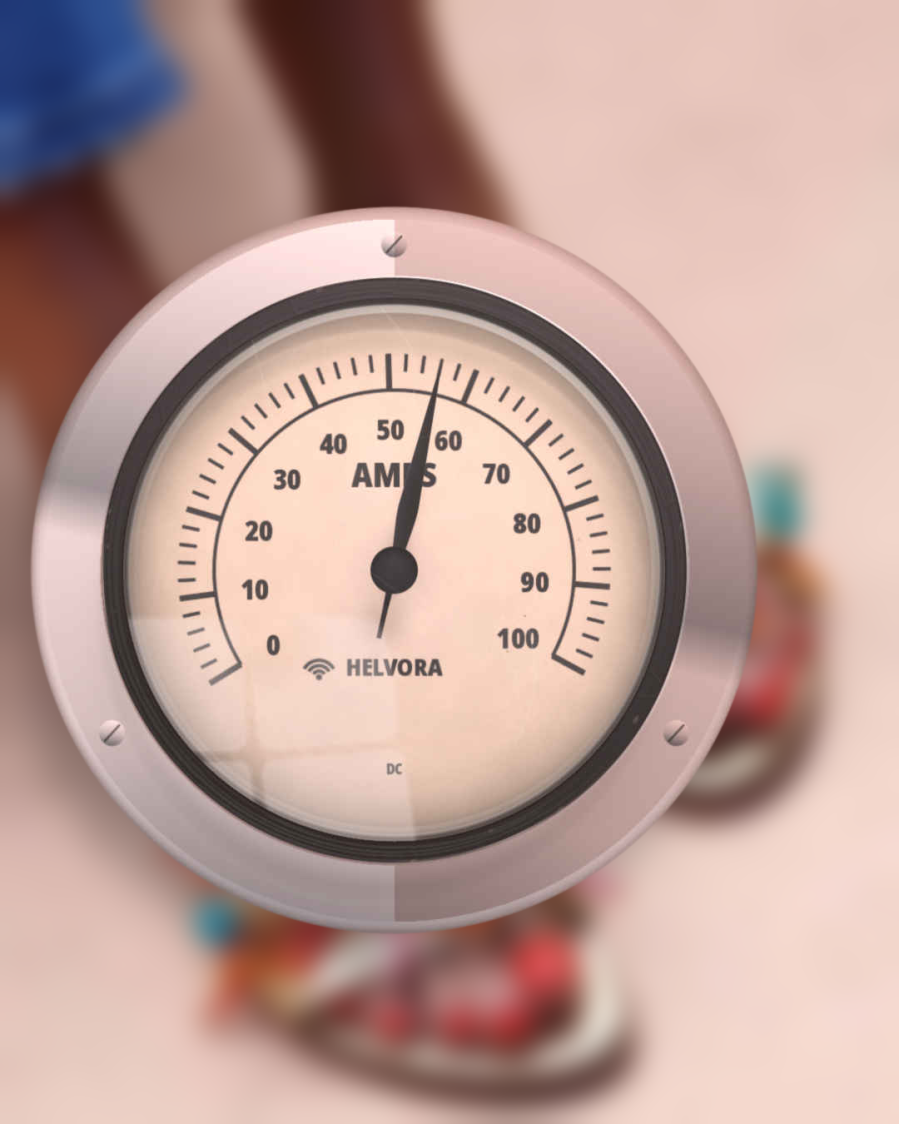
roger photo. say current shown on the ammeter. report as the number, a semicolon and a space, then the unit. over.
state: 56; A
